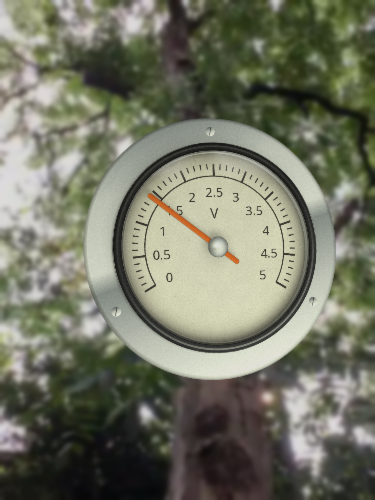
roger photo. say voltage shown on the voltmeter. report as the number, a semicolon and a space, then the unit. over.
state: 1.4; V
